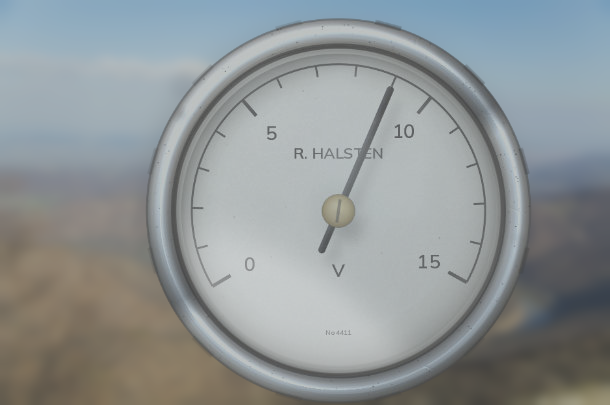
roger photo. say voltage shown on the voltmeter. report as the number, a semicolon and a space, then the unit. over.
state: 9; V
